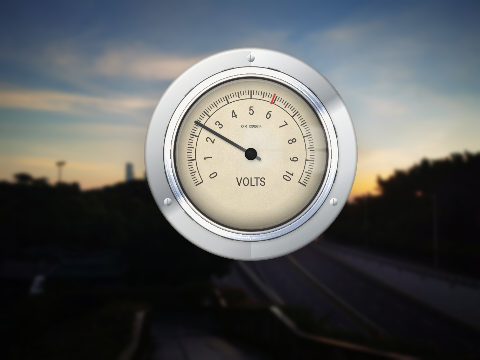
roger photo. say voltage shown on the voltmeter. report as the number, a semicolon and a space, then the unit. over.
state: 2.5; V
